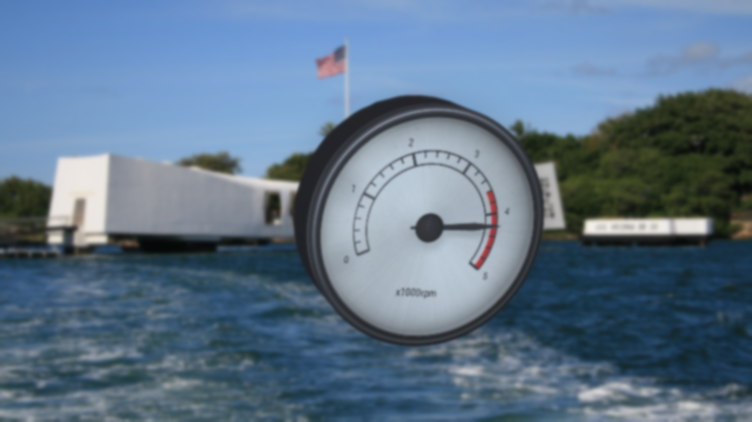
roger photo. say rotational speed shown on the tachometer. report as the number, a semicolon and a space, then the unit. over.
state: 4200; rpm
